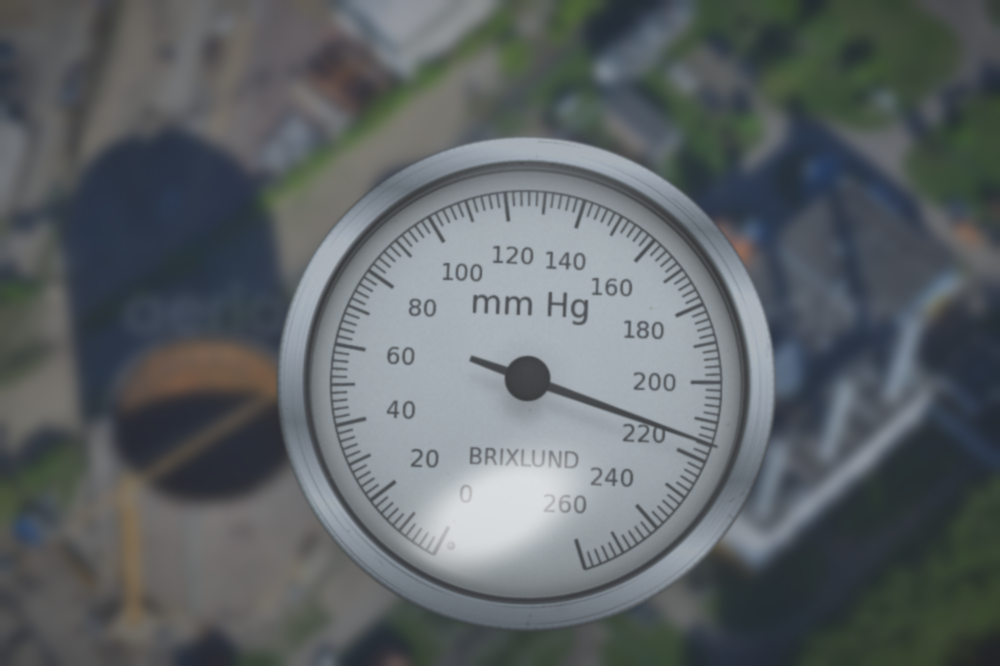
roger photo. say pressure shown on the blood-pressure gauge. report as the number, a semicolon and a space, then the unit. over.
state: 216; mmHg
